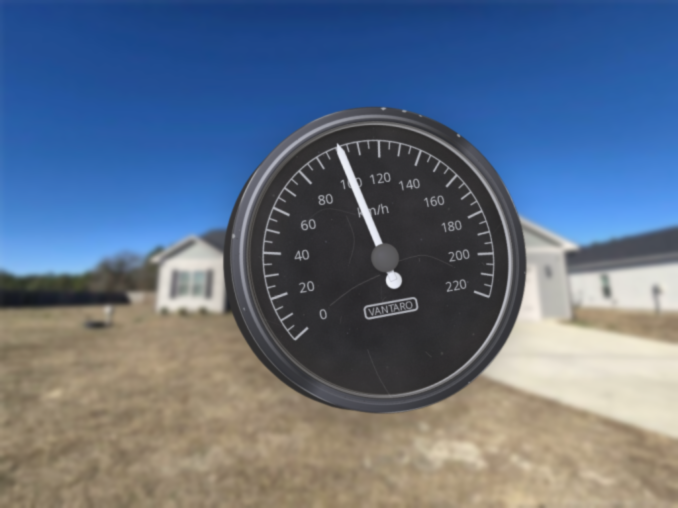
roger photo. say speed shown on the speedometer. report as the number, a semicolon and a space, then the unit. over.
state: 100; km/h
